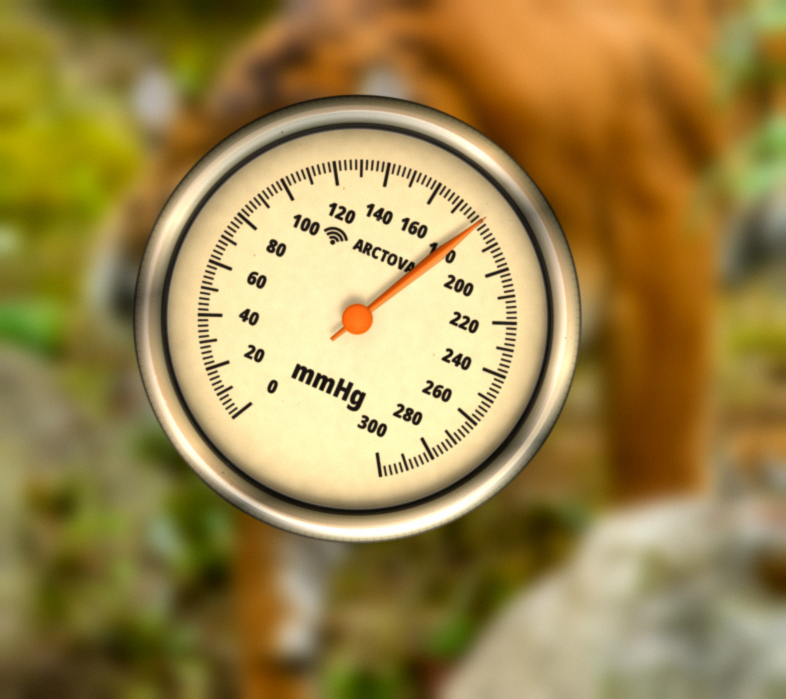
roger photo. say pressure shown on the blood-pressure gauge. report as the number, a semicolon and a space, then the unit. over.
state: 180; mmHg
